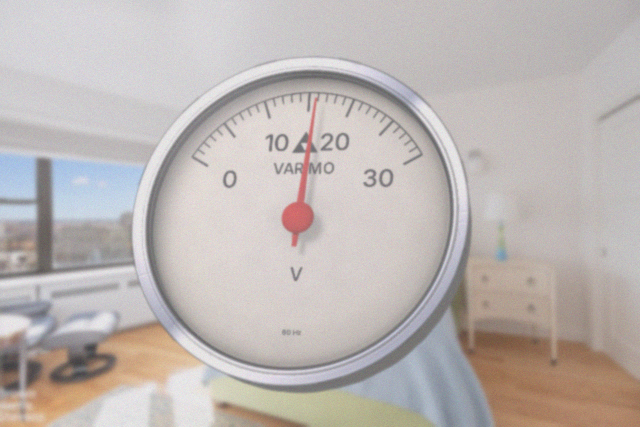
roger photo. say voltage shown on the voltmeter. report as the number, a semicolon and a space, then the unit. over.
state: 16; V
